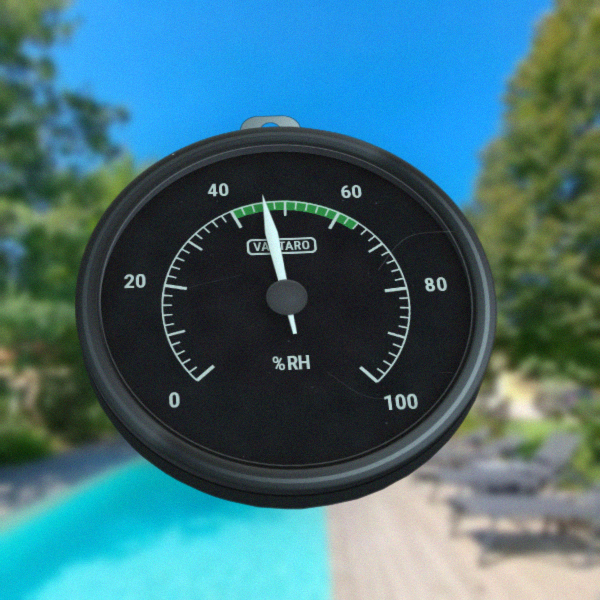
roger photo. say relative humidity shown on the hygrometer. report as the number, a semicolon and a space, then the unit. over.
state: 46; %
